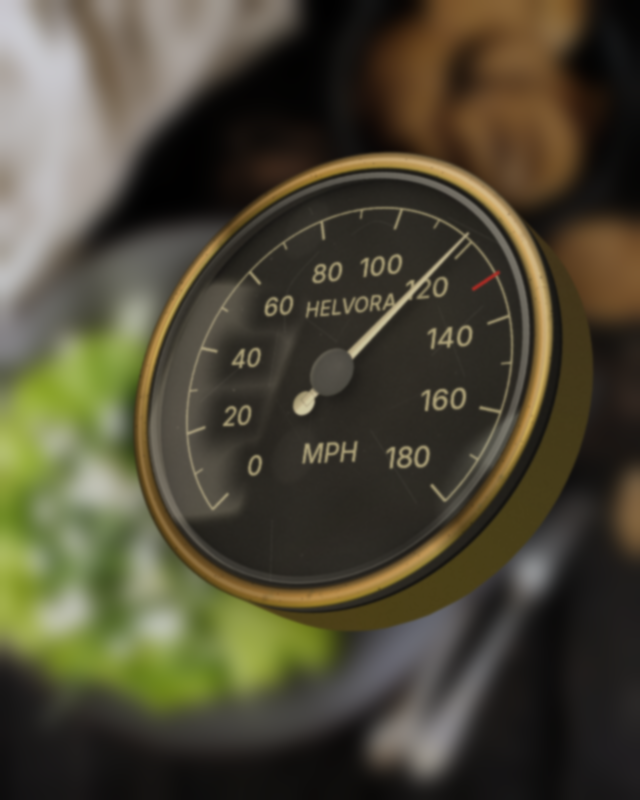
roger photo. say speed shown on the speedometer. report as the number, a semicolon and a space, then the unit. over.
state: 120; mph
